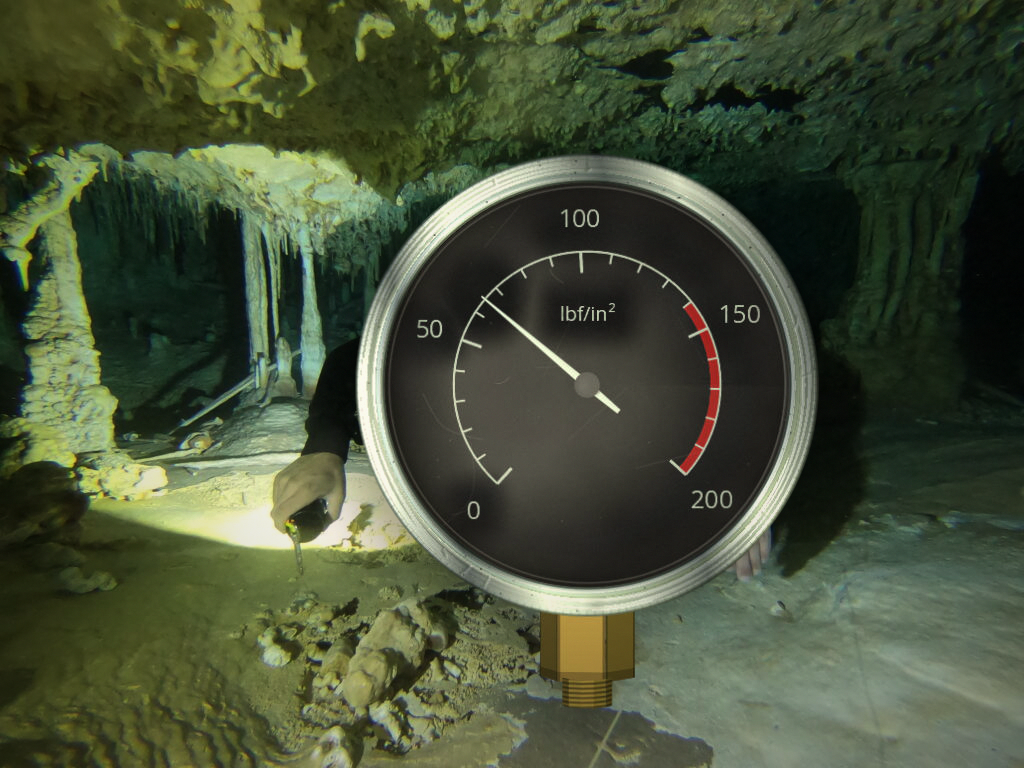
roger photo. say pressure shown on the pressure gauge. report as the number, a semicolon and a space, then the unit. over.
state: 65; psi
